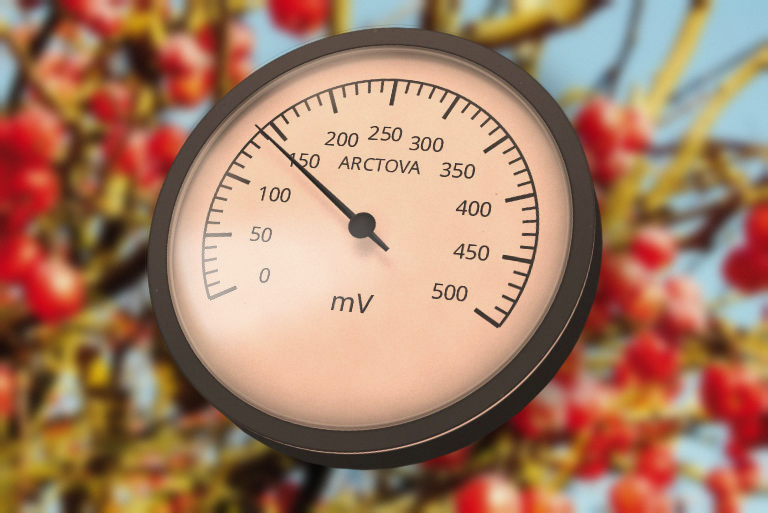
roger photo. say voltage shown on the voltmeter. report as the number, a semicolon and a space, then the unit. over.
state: 140; mV
